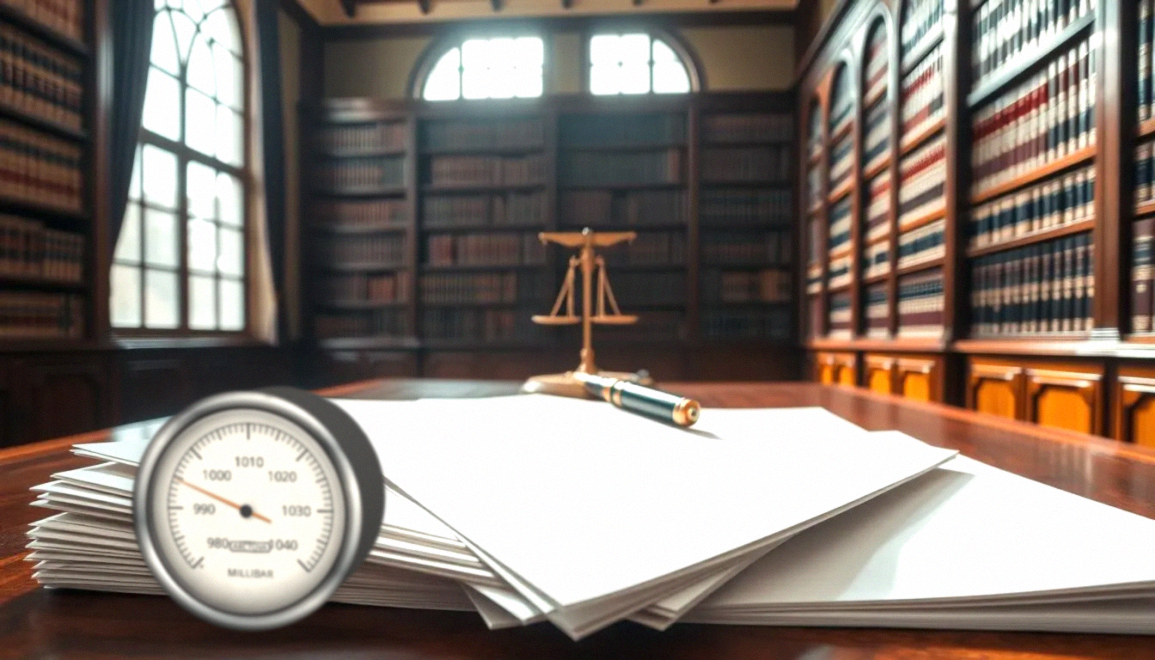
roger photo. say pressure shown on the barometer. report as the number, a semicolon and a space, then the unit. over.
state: 995; mbar
